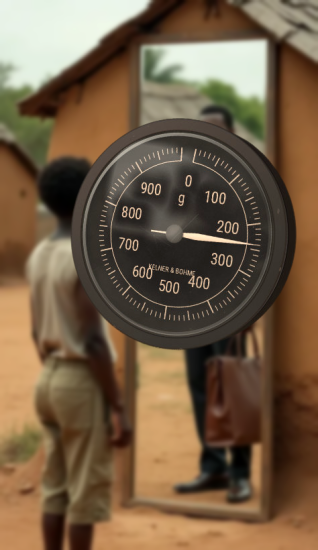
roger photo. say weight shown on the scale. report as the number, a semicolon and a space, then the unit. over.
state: 240; g
